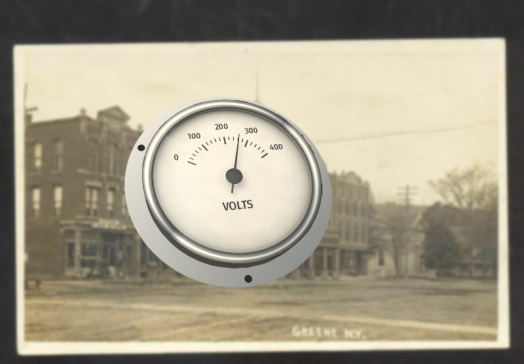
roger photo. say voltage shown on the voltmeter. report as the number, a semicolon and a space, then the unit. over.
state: 260; V
